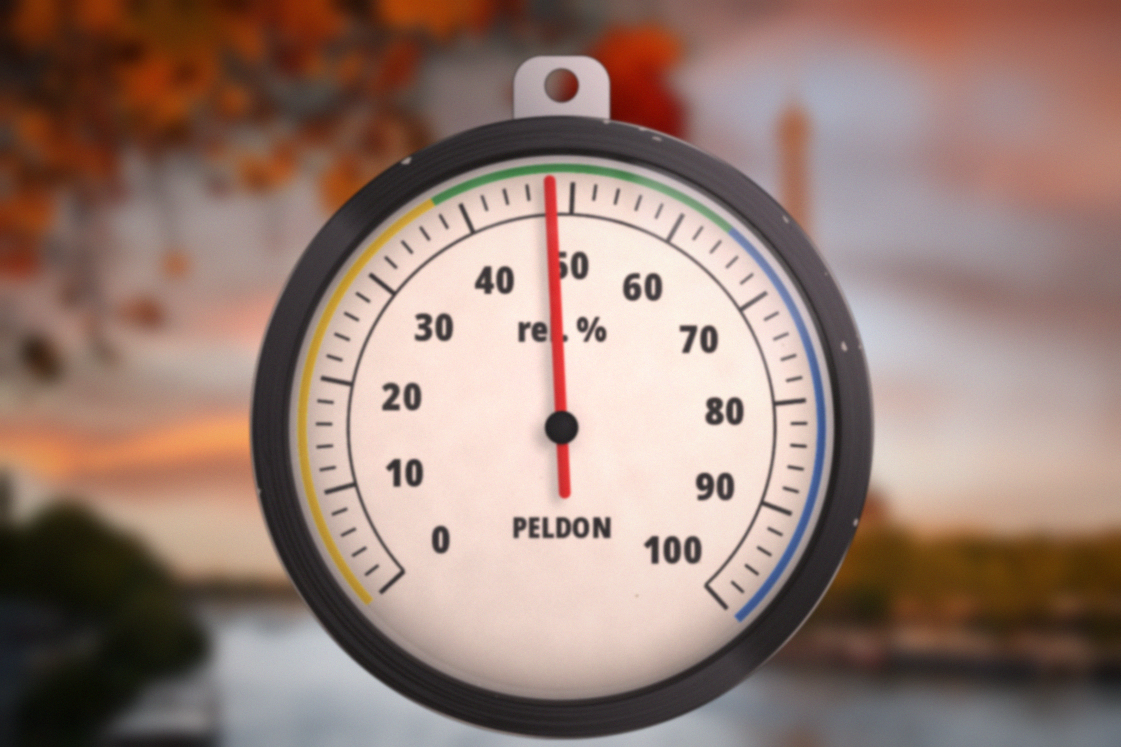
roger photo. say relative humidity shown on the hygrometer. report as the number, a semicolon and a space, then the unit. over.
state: 48; %
